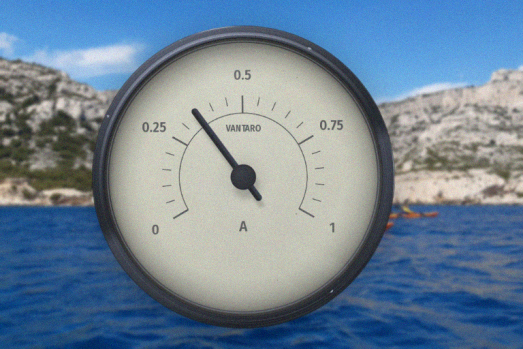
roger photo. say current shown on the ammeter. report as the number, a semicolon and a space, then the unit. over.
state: 0.35; A
